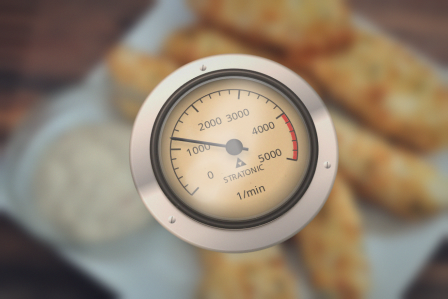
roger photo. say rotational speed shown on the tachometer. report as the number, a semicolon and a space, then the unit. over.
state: 1200; rpm
